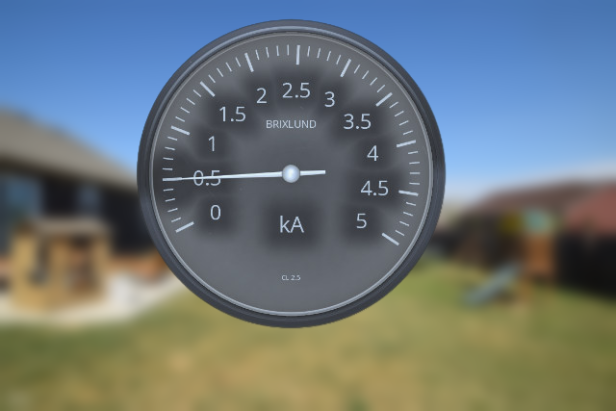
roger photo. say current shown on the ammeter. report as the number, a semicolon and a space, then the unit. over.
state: 0.5; kA
